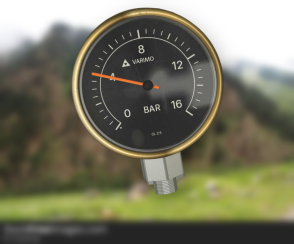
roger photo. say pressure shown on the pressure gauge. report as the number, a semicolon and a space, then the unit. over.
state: 4; bar
